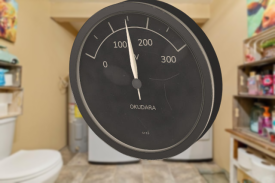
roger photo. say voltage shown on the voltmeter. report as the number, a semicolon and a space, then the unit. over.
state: 150; V
